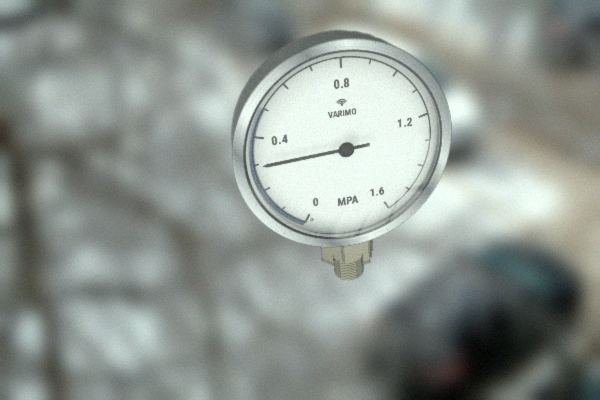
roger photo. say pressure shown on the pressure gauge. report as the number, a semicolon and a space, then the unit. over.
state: 0.3; MPa
